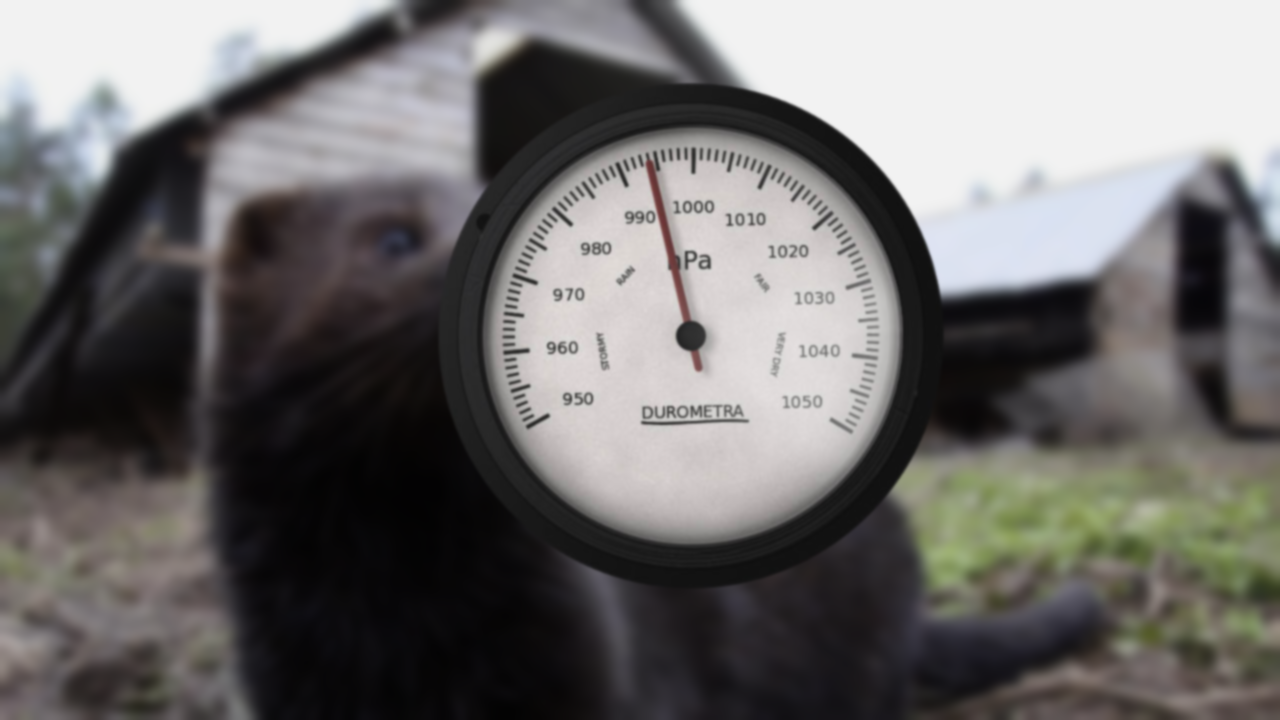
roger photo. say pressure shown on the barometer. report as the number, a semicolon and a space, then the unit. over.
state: 994; hPa
